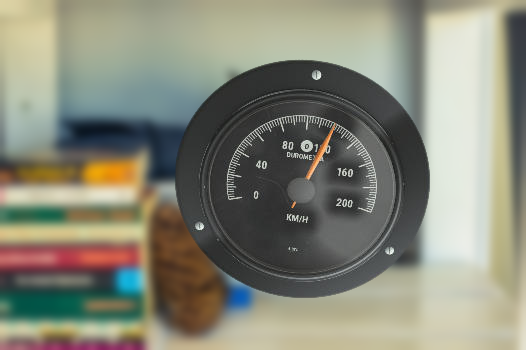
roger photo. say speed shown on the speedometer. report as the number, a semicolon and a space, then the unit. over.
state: 120; km/h
